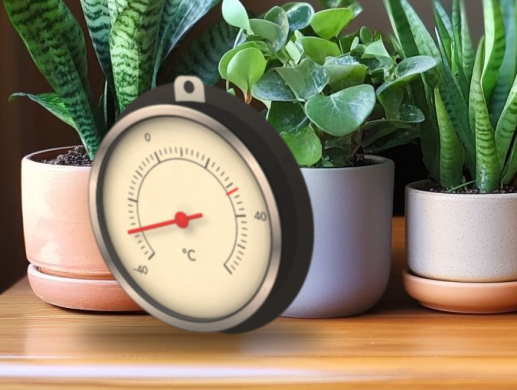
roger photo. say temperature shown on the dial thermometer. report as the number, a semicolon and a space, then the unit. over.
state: -30; °C
